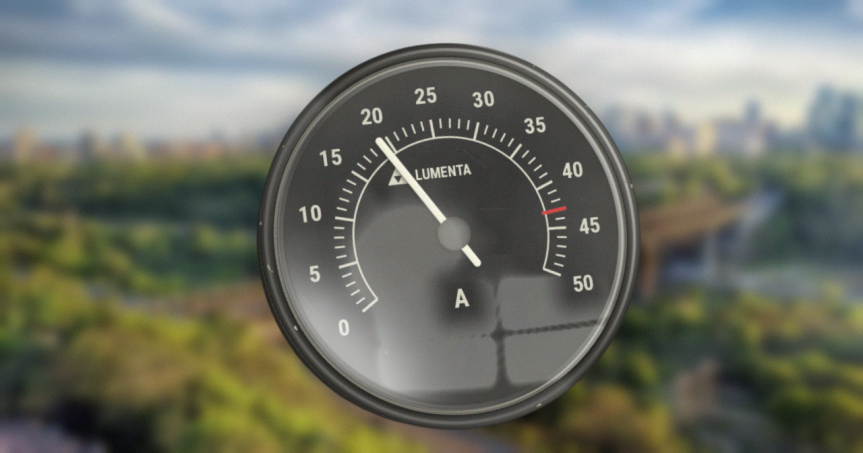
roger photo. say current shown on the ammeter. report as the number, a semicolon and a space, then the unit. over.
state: 19; A
